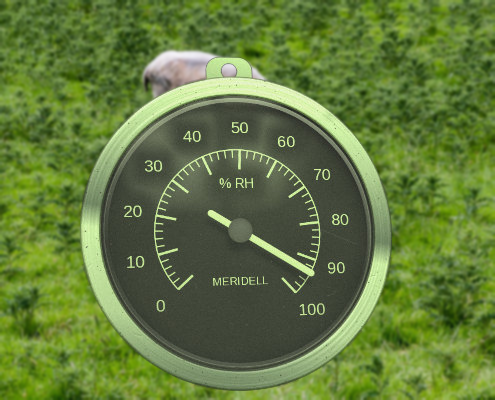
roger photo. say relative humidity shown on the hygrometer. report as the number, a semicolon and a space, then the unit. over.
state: 94; %
